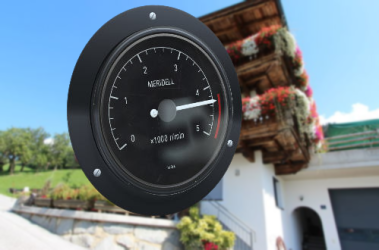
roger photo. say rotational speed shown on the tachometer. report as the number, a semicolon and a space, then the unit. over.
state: 4300; rpm
